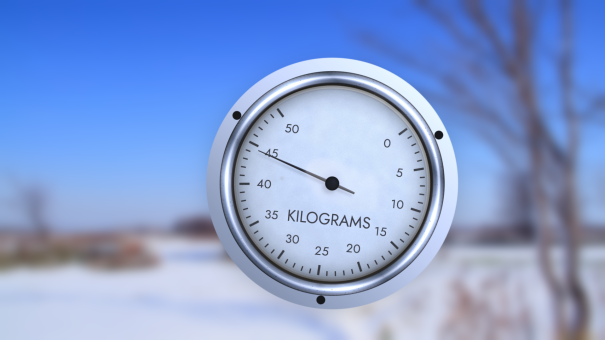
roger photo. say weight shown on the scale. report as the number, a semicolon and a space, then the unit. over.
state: 44.5; kg
